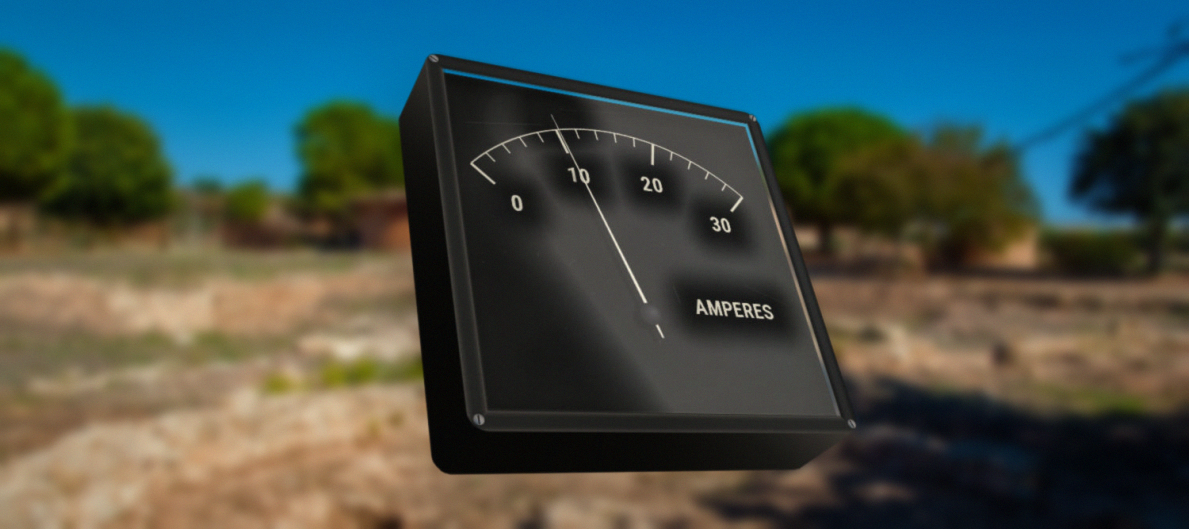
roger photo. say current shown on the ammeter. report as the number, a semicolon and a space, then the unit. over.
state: 10; A
